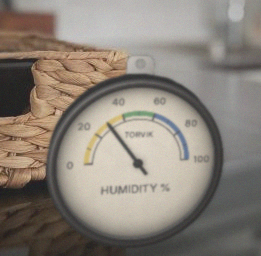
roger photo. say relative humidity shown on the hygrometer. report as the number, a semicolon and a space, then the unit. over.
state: 30; %
